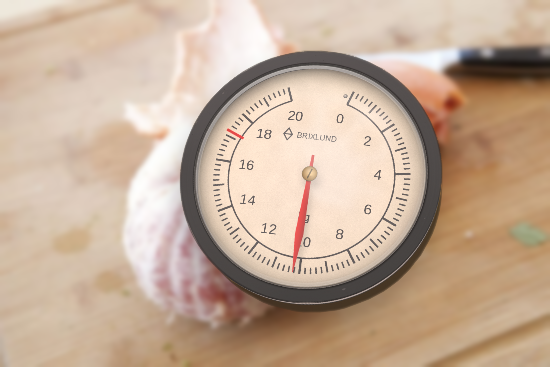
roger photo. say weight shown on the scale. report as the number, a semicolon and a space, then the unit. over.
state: 10.2; kg
